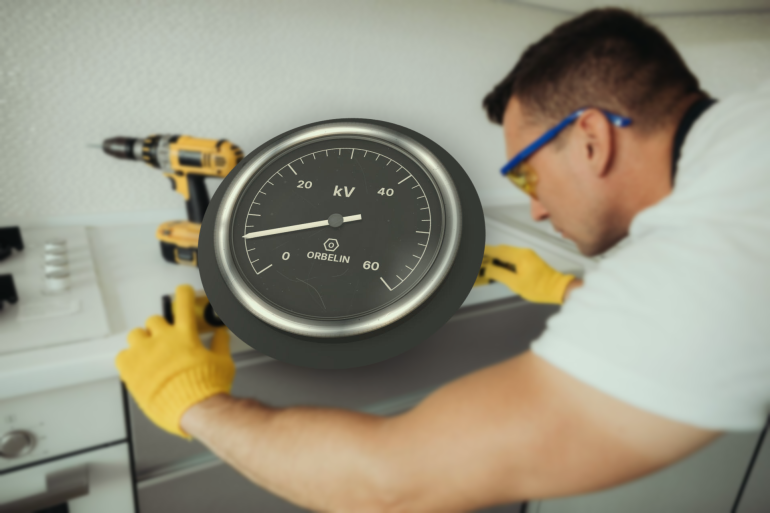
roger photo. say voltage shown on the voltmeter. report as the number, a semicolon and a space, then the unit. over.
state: 6; kV
